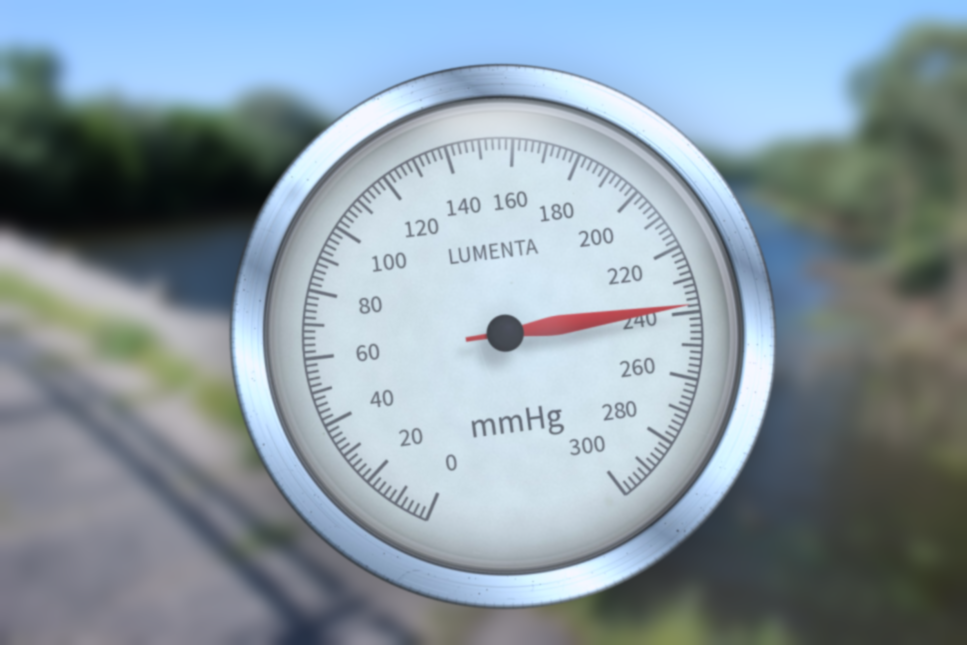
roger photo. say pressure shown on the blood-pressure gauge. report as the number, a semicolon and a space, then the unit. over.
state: 238; mmHg
